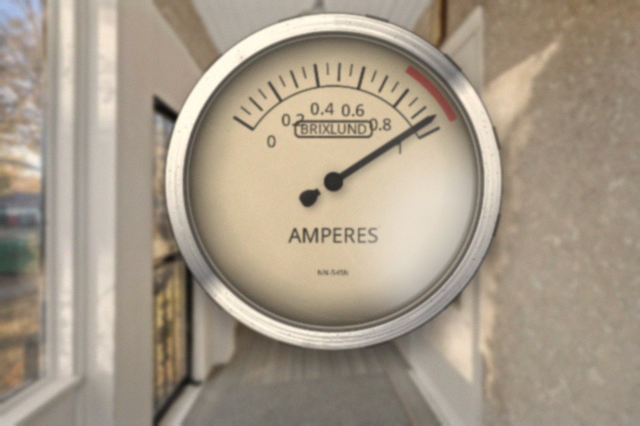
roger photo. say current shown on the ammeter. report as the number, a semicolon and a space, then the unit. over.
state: 0.95; A
